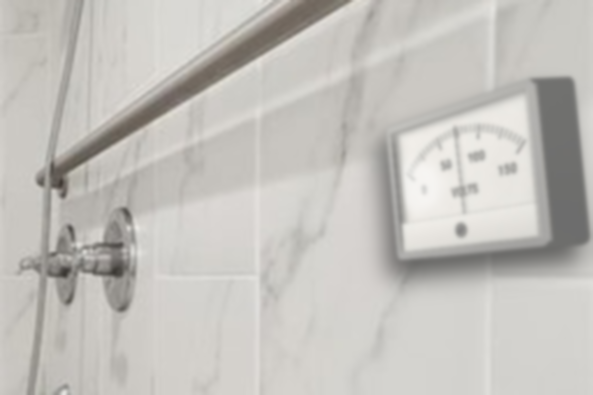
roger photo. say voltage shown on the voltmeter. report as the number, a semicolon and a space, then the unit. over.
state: 75; V
